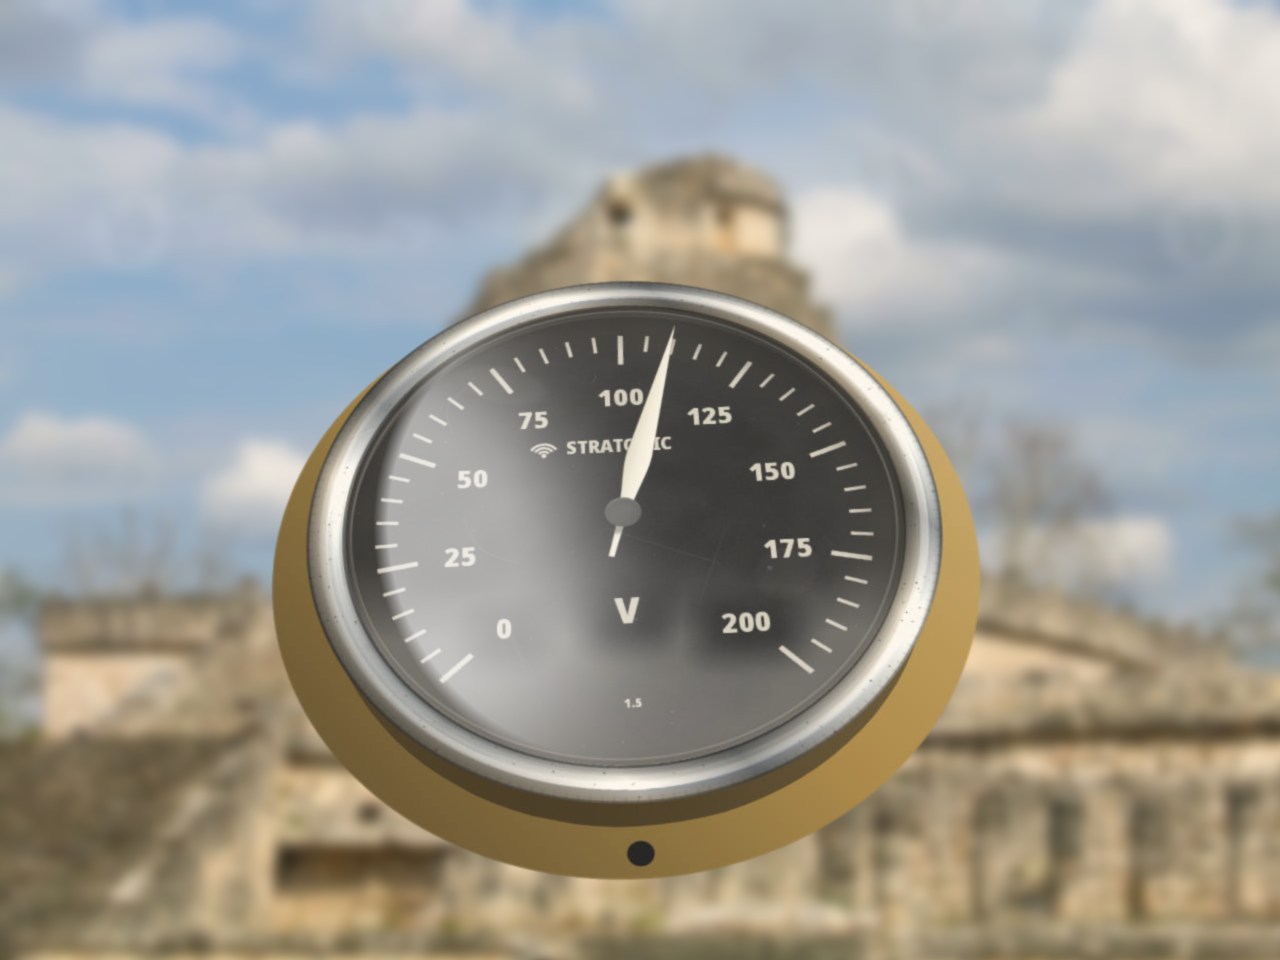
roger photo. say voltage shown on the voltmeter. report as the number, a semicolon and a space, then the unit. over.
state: 110; V
